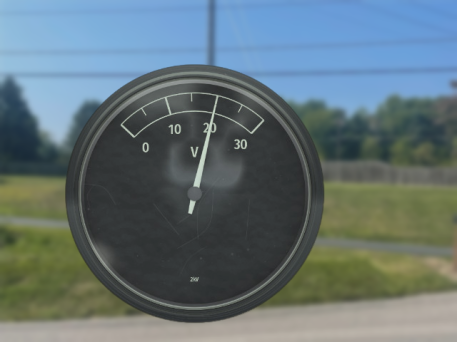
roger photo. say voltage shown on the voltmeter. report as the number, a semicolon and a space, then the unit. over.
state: 20; V
